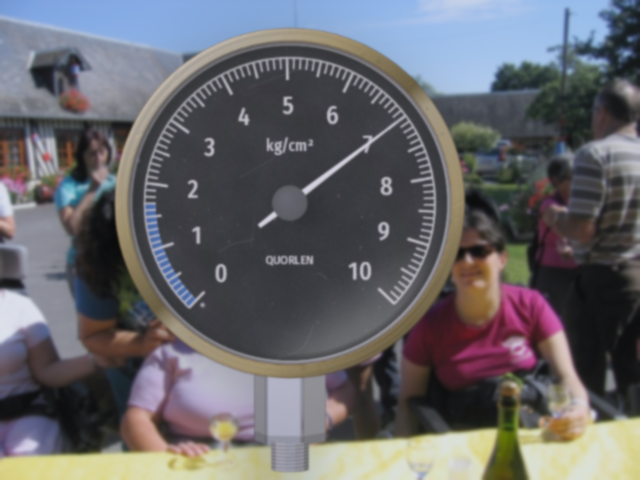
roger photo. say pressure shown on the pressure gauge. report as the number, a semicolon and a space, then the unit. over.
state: 7; kg/cm²
